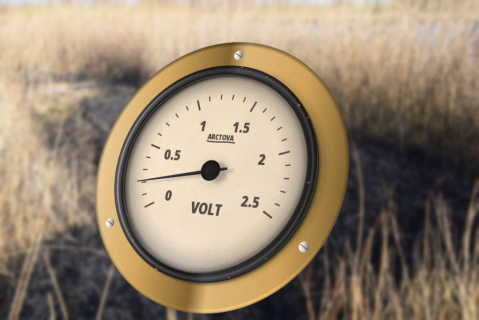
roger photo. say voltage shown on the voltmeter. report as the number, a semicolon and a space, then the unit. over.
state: 0.2; V
